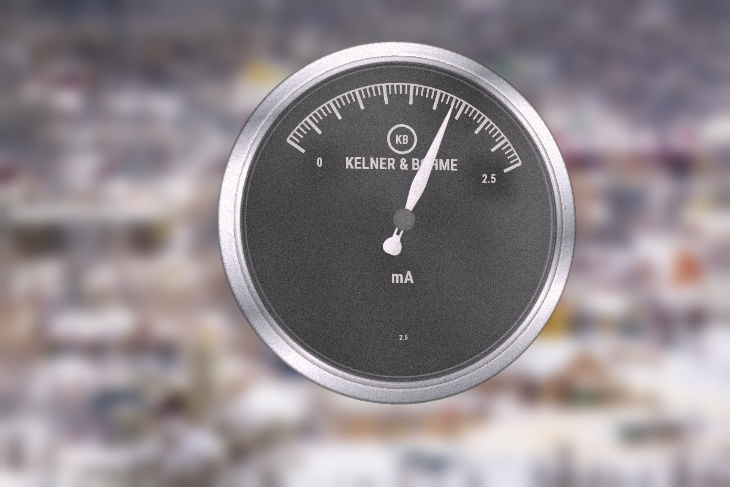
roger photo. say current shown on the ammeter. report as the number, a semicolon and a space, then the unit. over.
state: 1.65; mA
